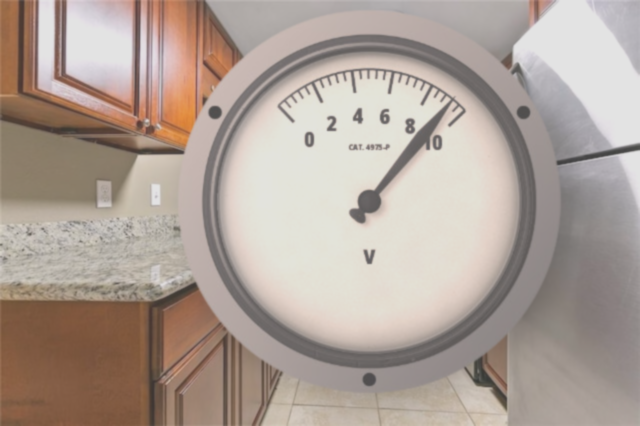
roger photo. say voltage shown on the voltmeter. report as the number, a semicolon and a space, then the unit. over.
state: 9.2; V
